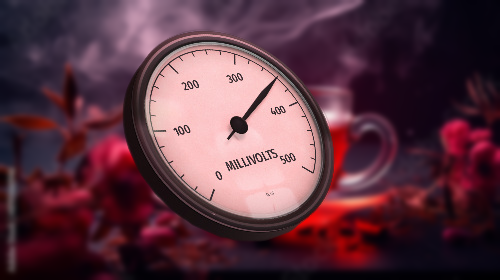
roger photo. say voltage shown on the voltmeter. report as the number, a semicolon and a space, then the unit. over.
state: 360; mV
